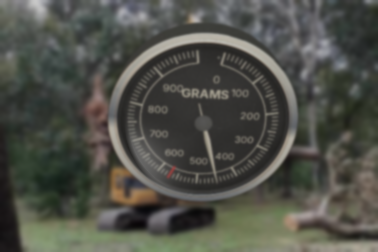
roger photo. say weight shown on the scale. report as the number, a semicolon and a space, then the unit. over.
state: 450; g
